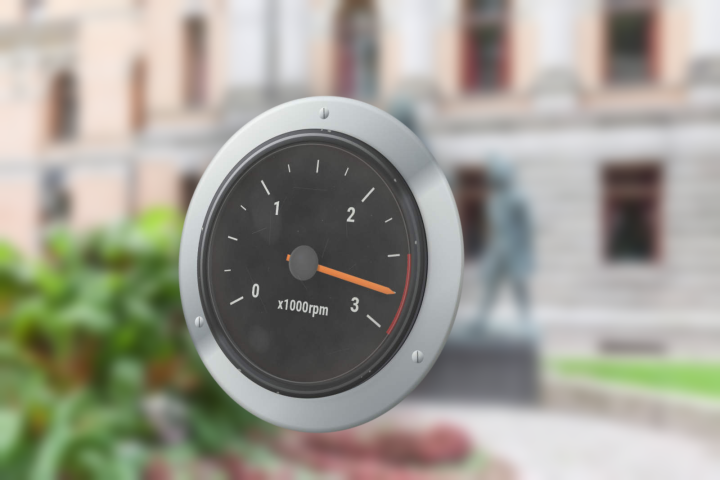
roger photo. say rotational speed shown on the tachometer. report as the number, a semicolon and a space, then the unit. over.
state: 2750; rpm
